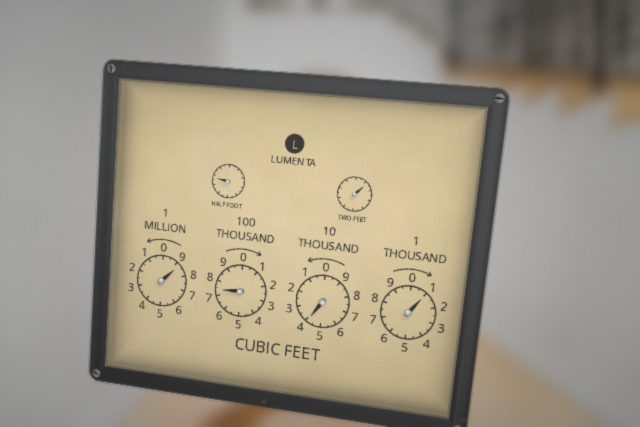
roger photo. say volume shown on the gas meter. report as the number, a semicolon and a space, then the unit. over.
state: 874100; ft³
